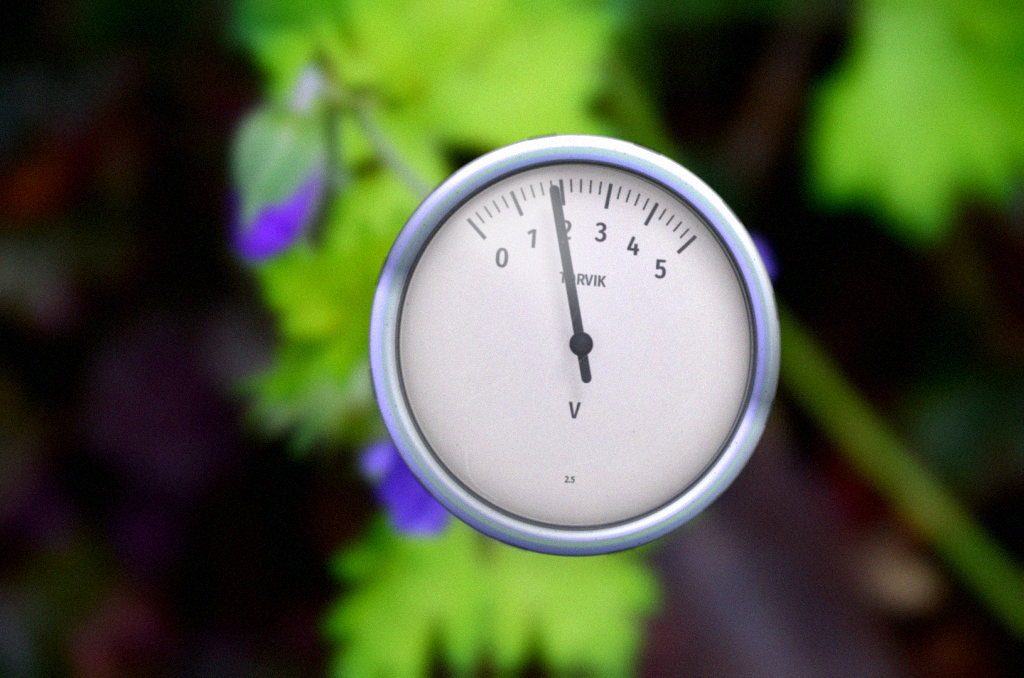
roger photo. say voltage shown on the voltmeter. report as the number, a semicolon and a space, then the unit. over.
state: 1.8; V
